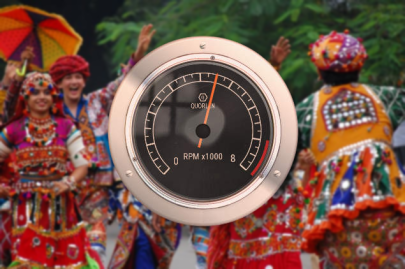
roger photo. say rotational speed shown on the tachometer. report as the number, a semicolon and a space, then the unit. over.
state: 4500; rpm
